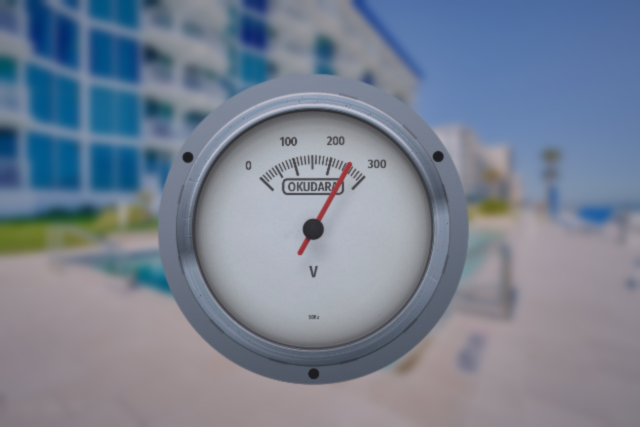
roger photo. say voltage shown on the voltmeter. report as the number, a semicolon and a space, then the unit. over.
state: 250; V
